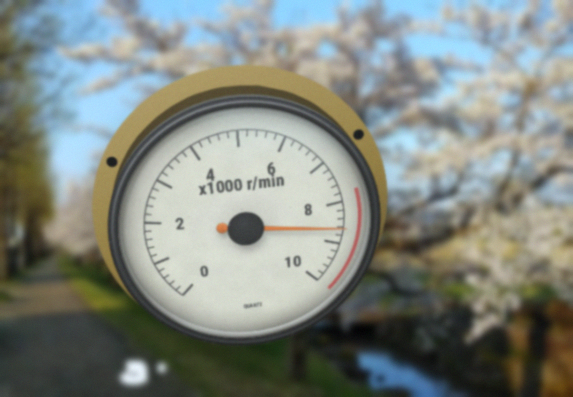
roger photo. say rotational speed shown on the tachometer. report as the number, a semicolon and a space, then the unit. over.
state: 8600; rpm
